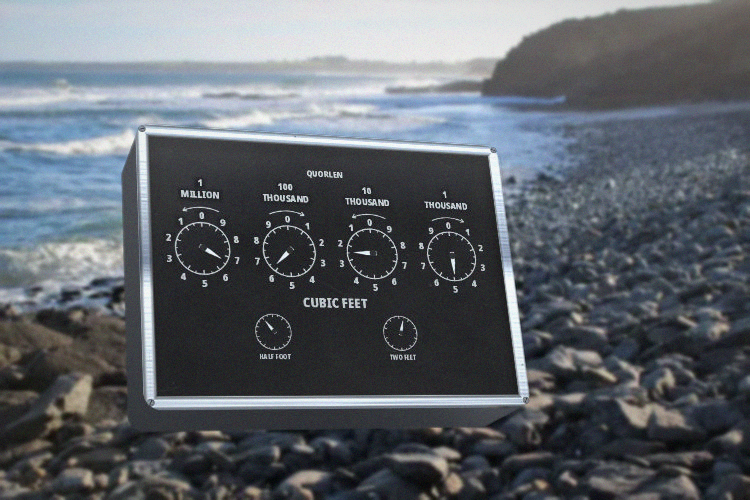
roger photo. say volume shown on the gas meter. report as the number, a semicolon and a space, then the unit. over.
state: 662500; ft³
